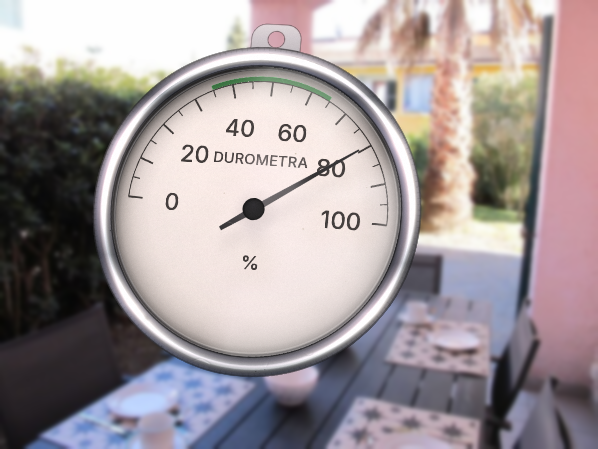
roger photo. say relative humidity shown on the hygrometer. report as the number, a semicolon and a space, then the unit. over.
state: 80; %
